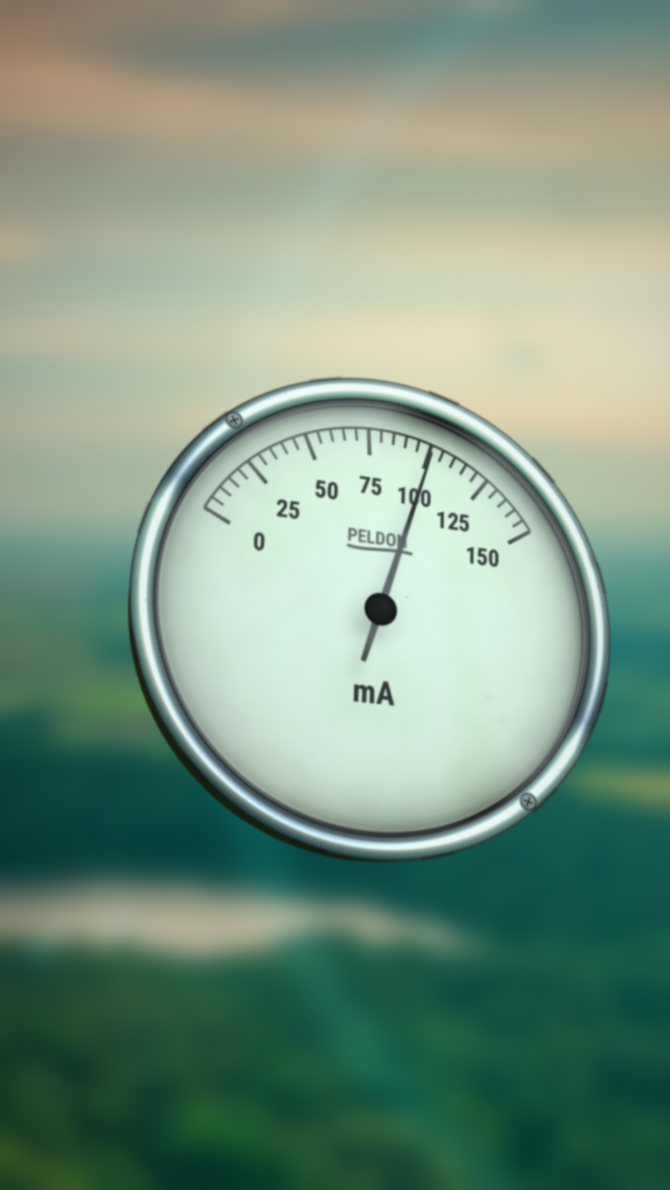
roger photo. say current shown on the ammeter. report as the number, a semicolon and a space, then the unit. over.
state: 100; mA
